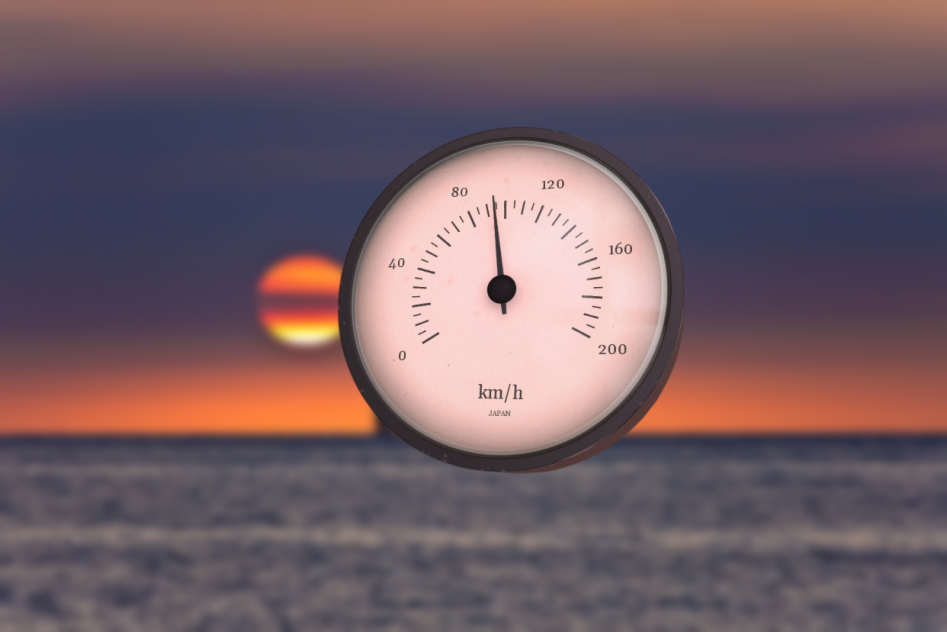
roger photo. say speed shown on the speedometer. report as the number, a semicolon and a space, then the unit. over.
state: 95; km/h
